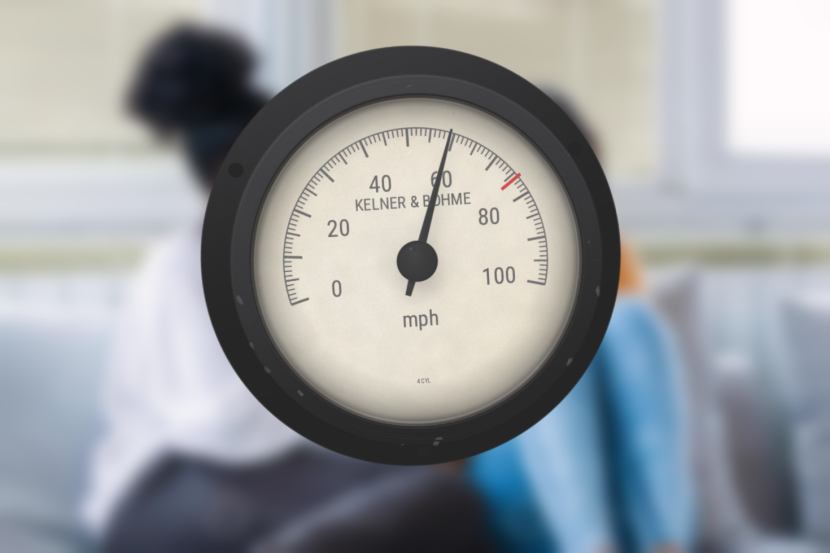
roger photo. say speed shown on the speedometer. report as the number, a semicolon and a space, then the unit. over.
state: 59; mph
